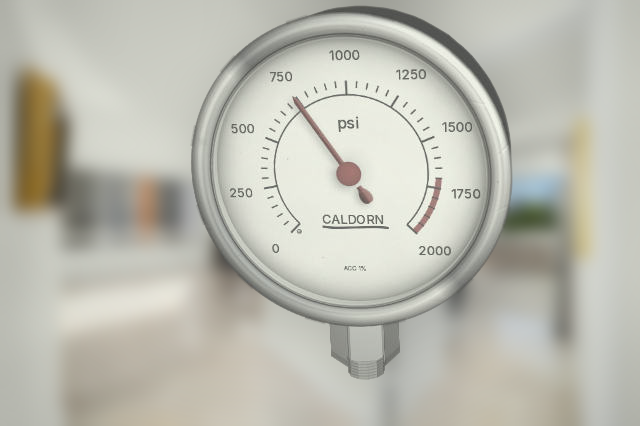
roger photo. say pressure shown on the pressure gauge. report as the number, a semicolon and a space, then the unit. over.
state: 750; psi
